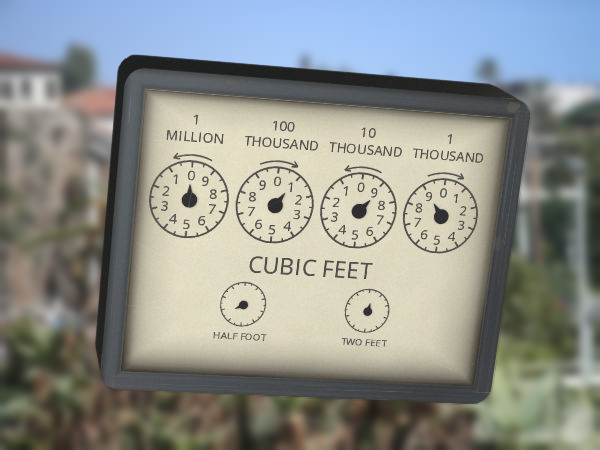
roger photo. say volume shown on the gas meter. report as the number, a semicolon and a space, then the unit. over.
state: 8900; ft³
